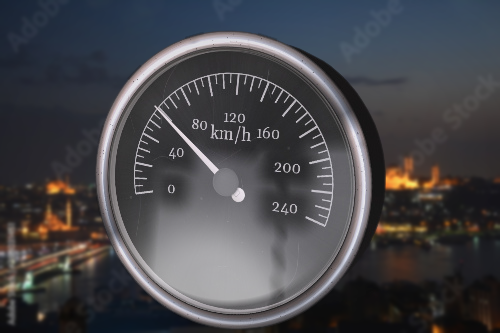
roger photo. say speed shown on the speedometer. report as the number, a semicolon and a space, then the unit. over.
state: 60; km/h
